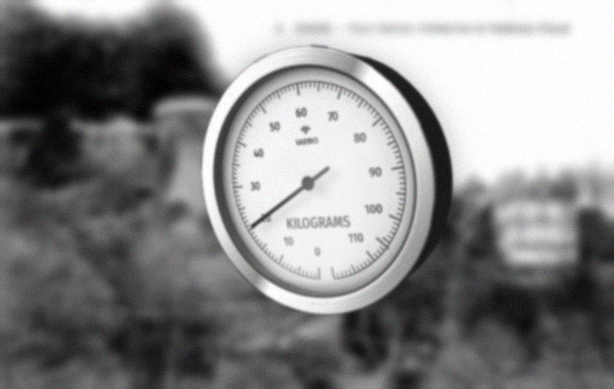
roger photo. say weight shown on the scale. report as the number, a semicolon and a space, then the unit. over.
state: 20; kg
